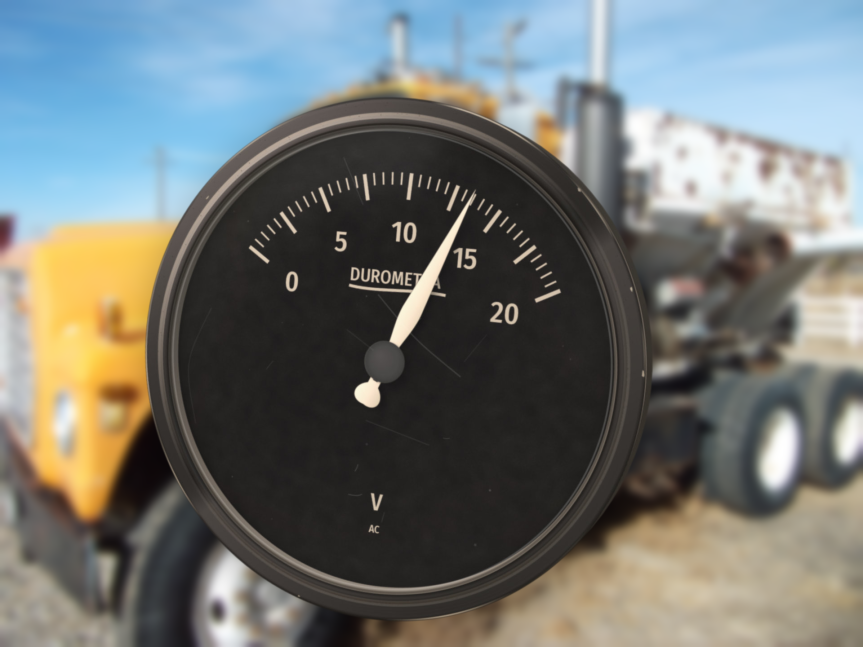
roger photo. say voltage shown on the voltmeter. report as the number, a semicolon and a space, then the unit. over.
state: 13.5; V
